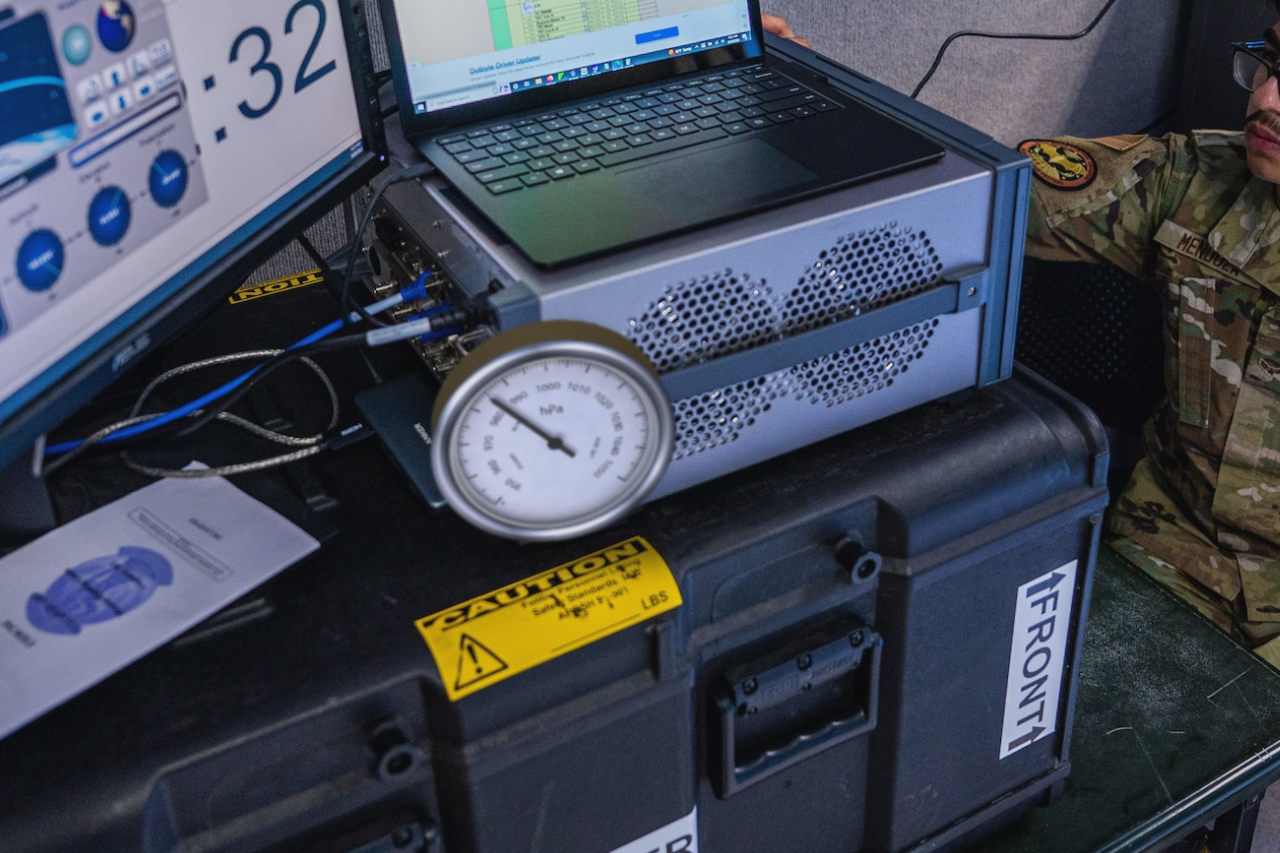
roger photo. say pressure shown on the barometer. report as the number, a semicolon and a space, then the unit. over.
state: 985; hPa
